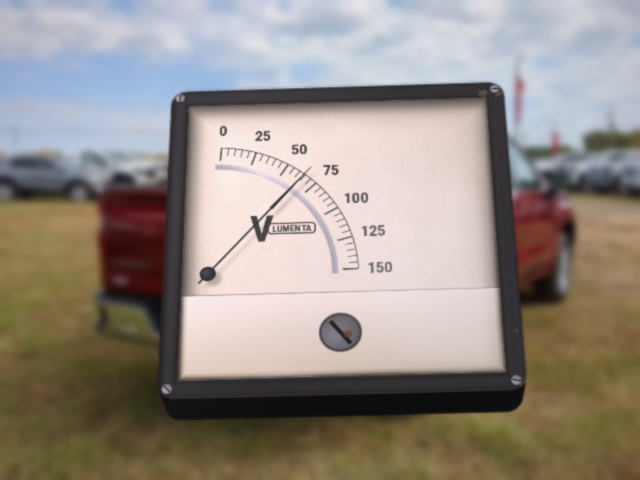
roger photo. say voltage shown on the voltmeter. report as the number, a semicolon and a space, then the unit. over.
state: 65; V
